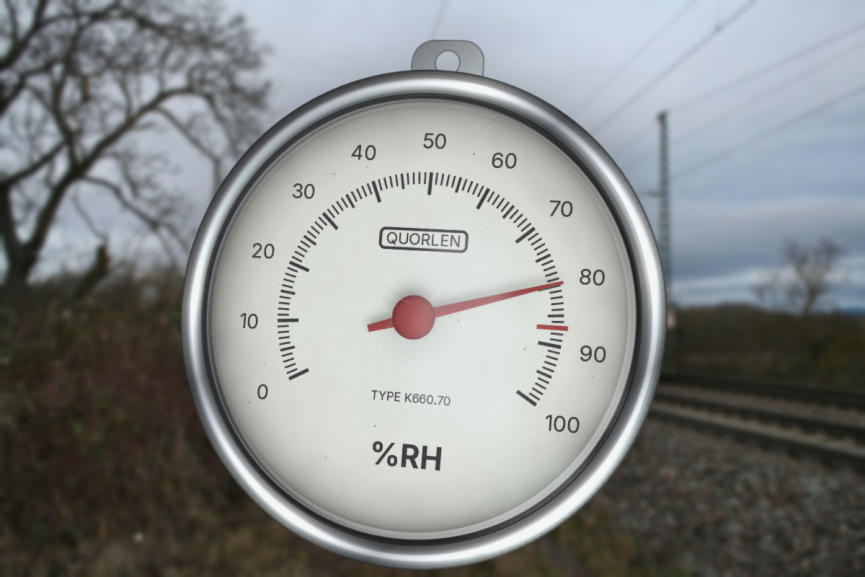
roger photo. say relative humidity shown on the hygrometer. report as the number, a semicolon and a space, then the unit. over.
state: 80; %
